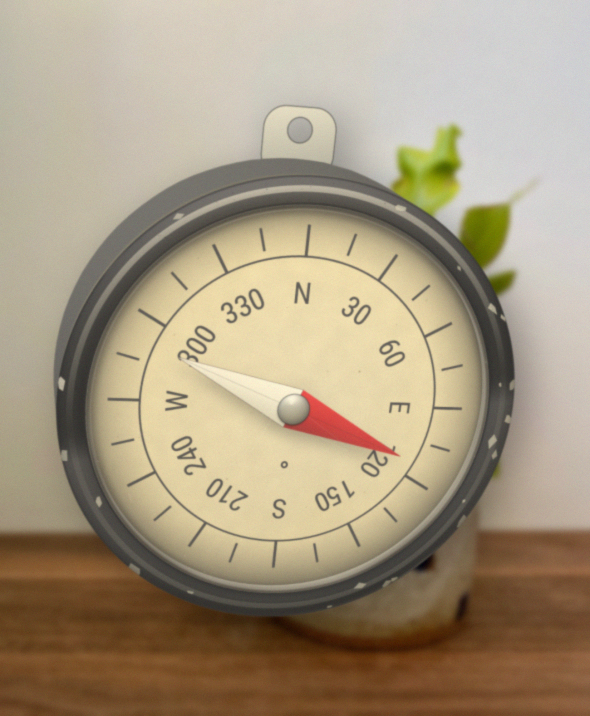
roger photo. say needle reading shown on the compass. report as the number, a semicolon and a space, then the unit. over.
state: 112.5; °
